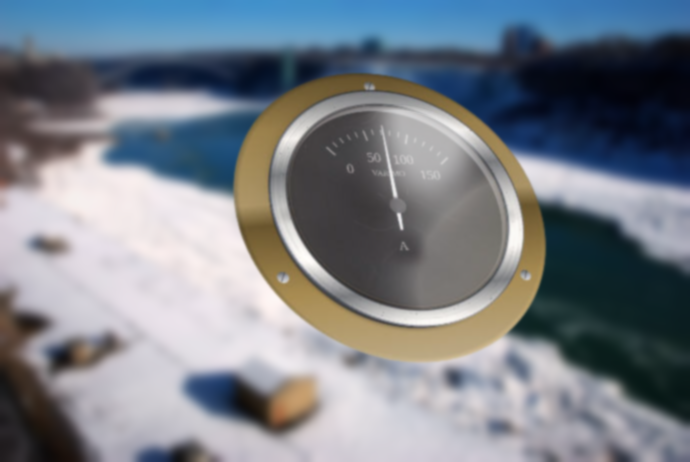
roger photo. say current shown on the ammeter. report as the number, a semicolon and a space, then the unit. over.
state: 70; A
